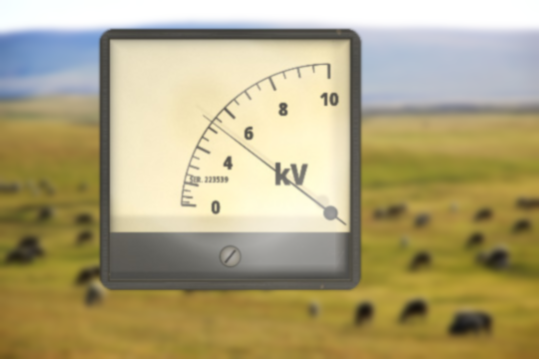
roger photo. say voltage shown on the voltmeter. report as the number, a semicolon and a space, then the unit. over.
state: 5.25; kV
